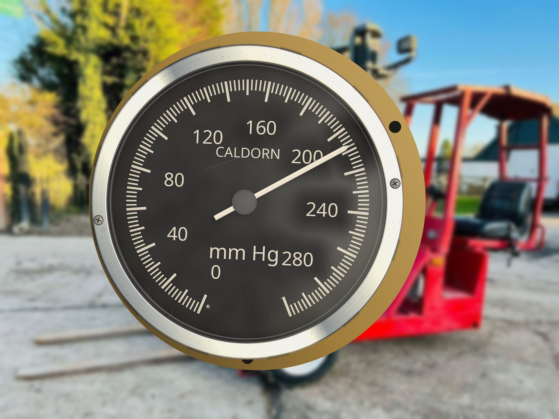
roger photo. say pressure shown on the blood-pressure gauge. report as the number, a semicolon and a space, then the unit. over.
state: 208; mmHg
